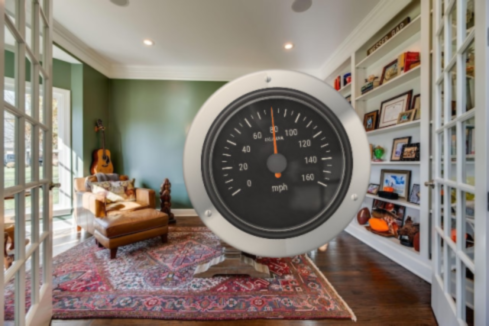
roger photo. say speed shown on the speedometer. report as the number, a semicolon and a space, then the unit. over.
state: 80; mph
